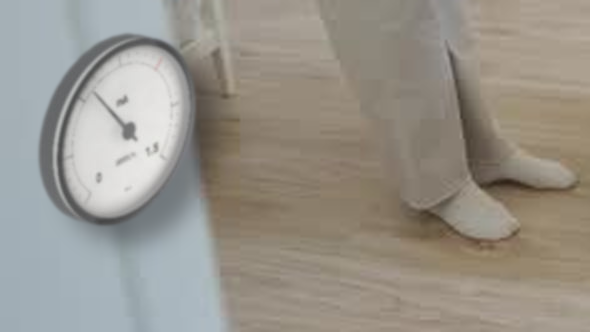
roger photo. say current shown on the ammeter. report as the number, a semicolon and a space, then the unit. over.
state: 0.55; mA
